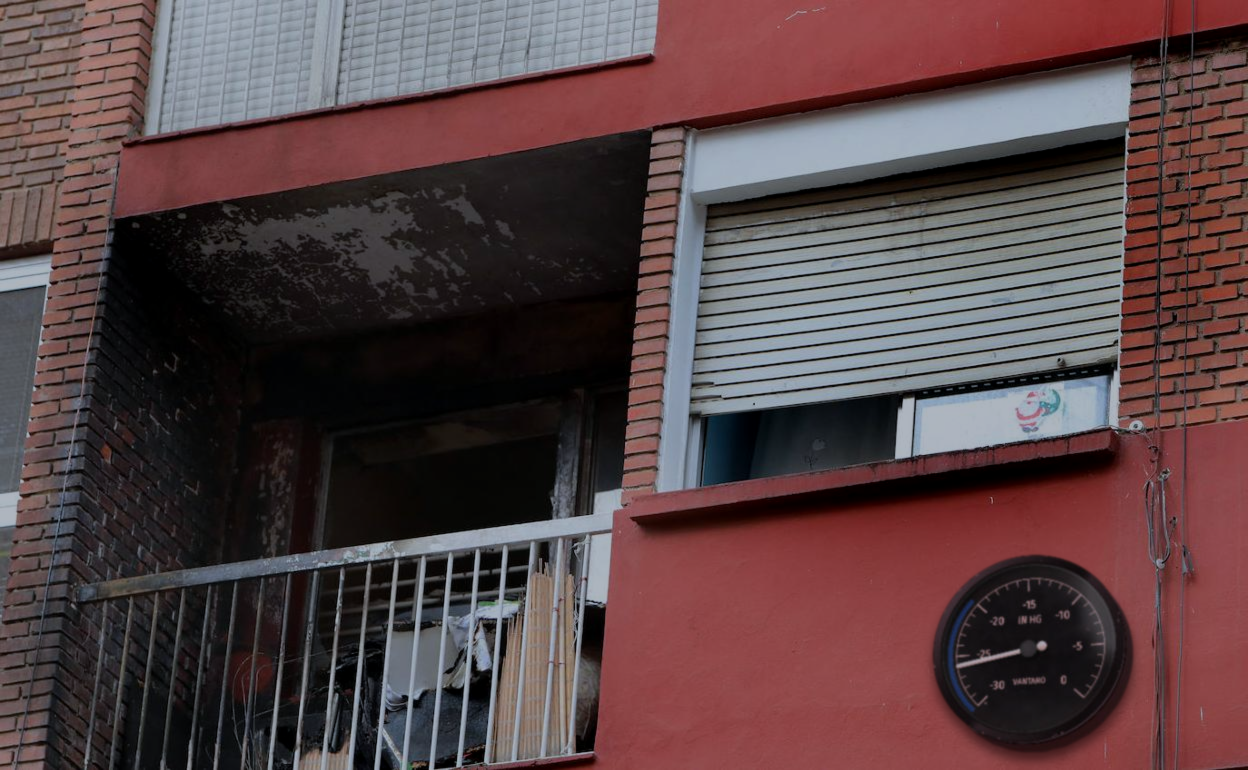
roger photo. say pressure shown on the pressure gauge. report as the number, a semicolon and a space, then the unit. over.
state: -26; inHg
